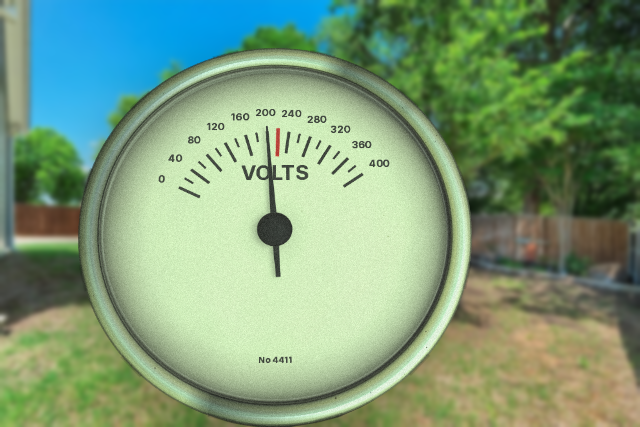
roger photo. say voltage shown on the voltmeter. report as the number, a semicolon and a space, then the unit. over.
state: 200; V
